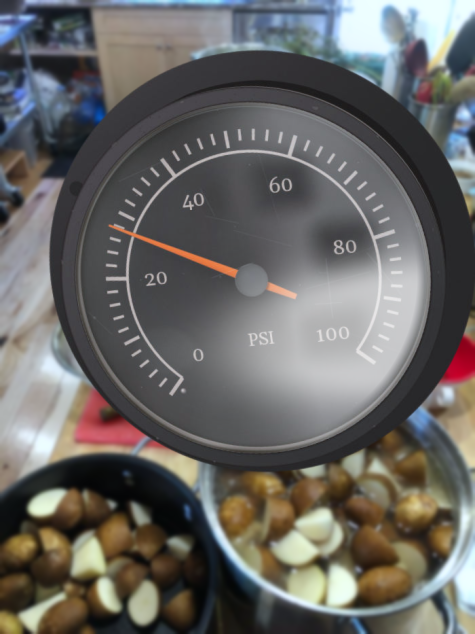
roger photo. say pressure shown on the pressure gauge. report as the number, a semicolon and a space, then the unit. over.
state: 28; psi
